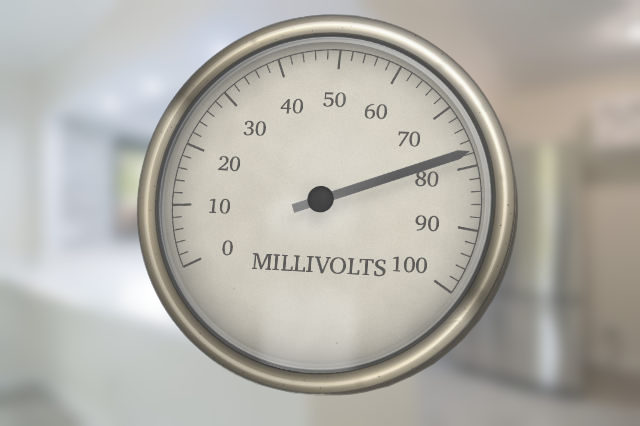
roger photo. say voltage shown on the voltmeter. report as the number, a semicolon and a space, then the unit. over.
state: 78; mV
